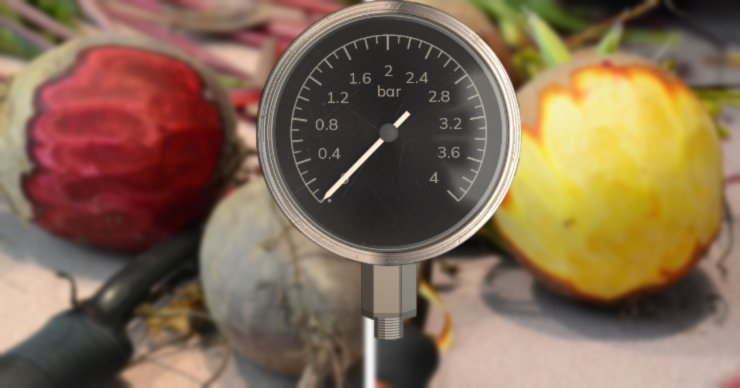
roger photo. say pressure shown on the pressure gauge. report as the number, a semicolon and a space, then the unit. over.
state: 0; bar
